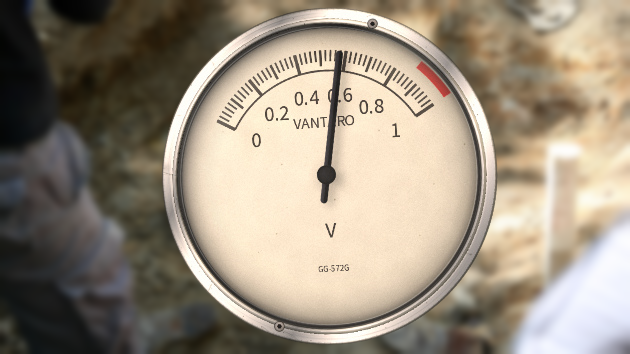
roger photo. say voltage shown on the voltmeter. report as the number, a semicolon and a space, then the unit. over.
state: 0.58; V
